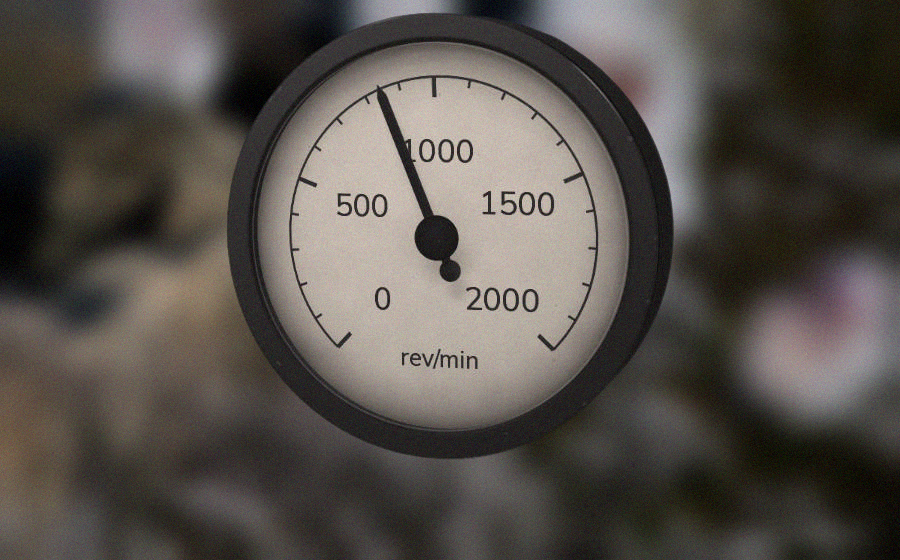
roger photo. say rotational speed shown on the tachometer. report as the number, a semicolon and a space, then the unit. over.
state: 850; rpm
